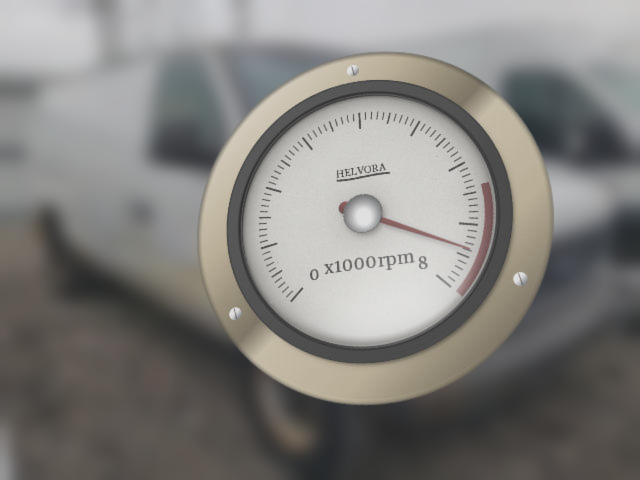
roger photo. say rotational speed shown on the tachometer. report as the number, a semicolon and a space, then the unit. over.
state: 7400; rpm
